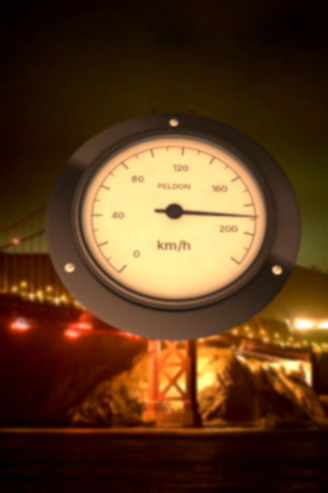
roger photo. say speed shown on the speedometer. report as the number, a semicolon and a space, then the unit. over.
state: 190; km/h
